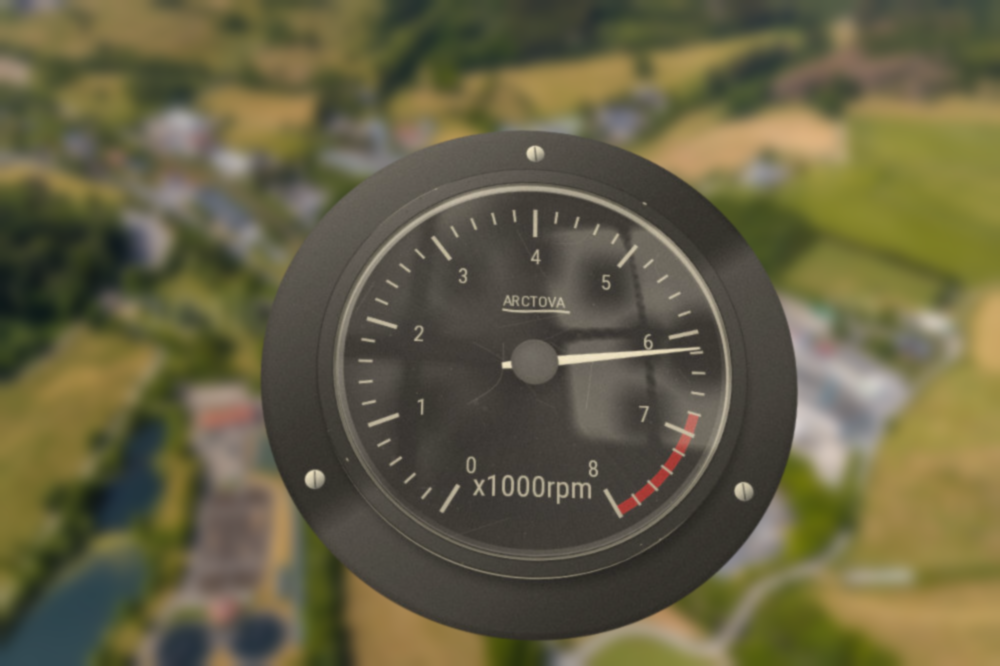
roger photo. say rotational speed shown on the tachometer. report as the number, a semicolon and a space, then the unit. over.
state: 6200; rpm
